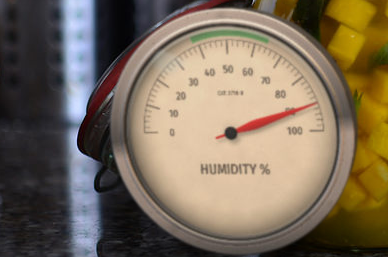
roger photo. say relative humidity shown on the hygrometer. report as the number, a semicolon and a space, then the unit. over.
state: 90; %
